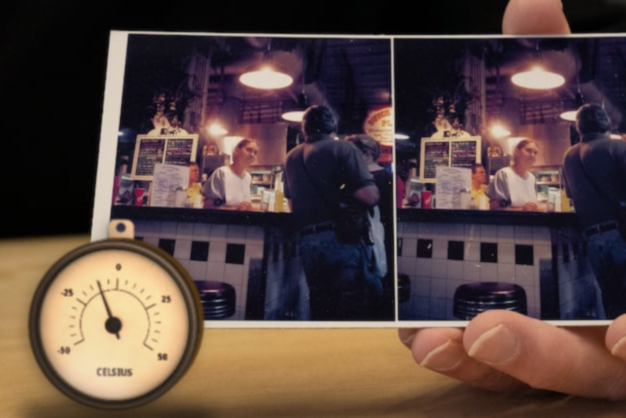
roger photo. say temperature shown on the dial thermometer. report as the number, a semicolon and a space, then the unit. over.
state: -10; °C
